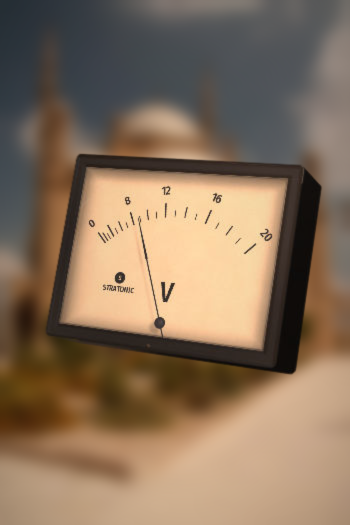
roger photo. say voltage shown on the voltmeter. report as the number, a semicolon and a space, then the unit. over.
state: 9; V
